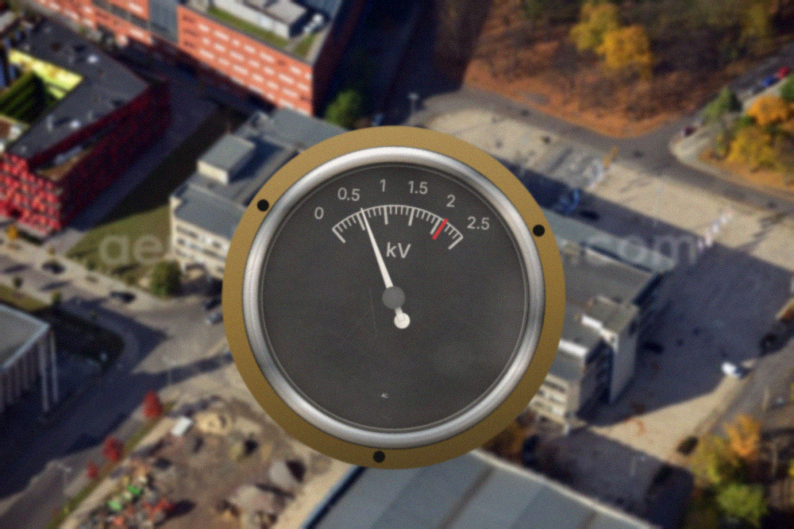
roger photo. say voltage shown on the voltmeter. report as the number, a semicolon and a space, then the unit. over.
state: 0.6; kV
